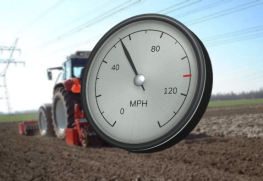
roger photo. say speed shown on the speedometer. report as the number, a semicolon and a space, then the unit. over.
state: 55; mph
